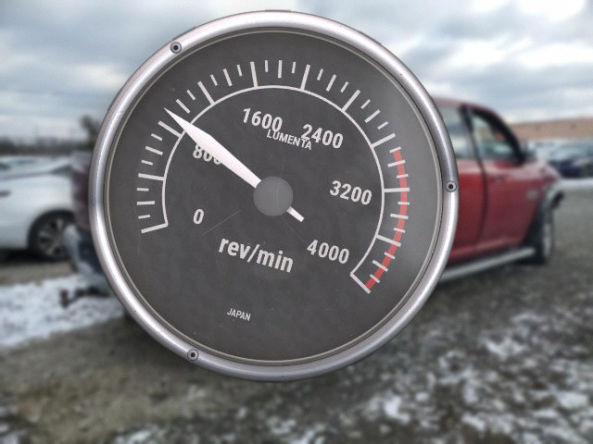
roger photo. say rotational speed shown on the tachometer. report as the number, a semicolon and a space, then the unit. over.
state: 900; rpm
